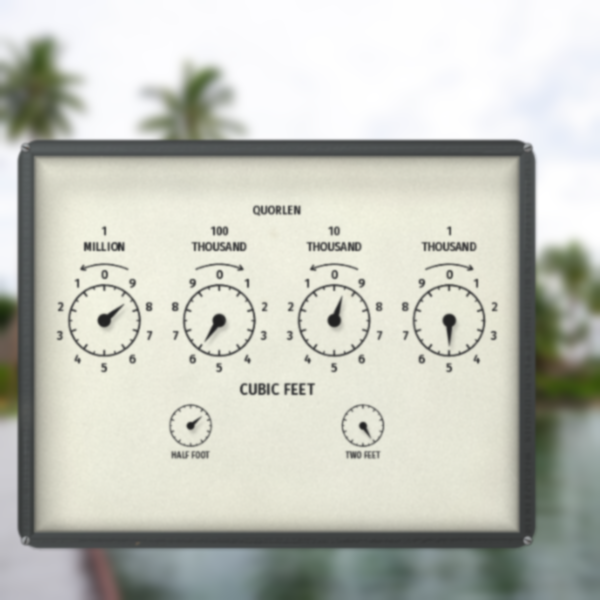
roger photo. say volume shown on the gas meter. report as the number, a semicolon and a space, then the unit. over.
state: 859500; ft³
